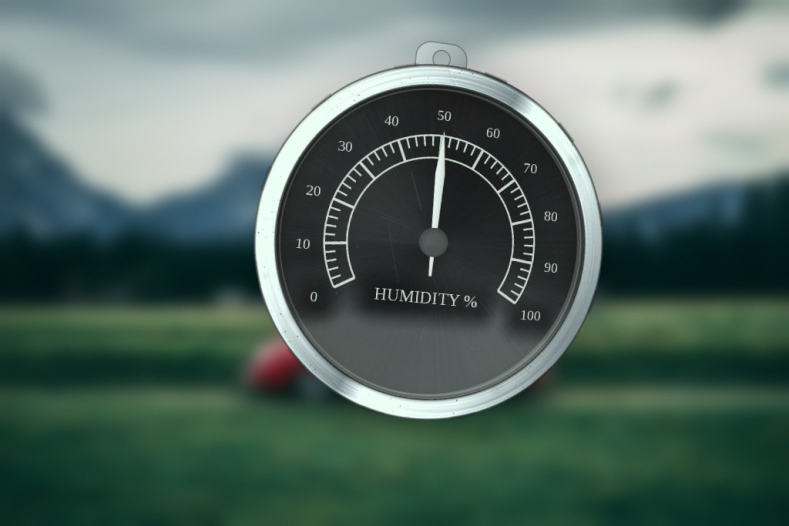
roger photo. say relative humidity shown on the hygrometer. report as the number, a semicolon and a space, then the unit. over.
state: 50; %
